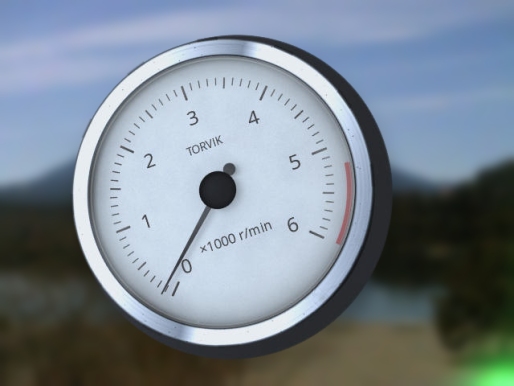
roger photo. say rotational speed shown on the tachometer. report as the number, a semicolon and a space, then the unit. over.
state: 100; rpm
